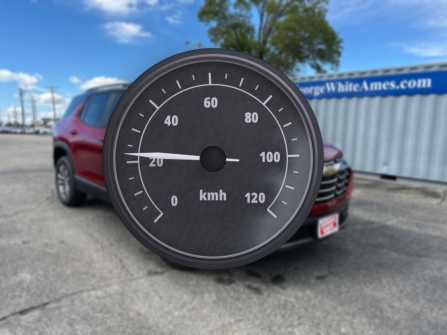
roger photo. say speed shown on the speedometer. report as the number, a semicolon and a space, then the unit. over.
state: 22.5; km/h
